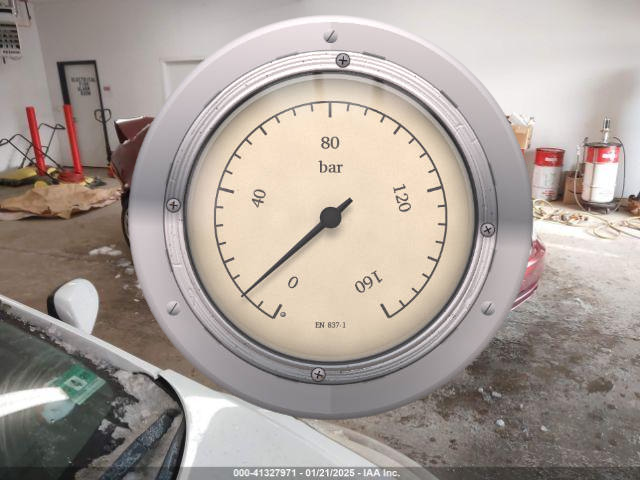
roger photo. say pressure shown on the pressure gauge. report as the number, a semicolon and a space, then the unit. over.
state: 10; bar
